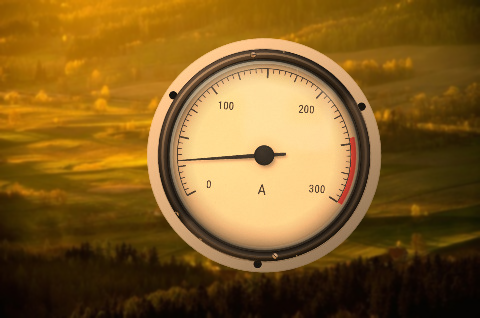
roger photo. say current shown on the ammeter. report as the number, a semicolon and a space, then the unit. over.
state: 30; A
